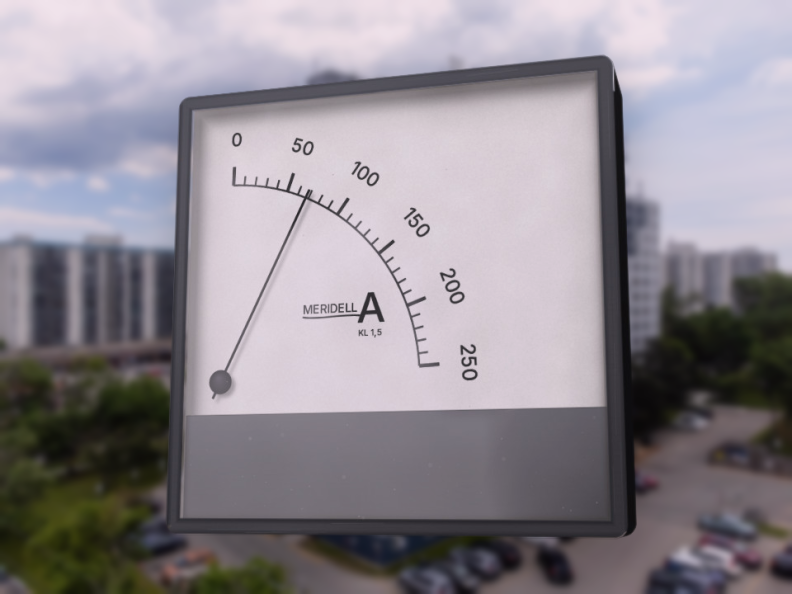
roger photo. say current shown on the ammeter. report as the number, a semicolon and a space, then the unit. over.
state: 70; A
